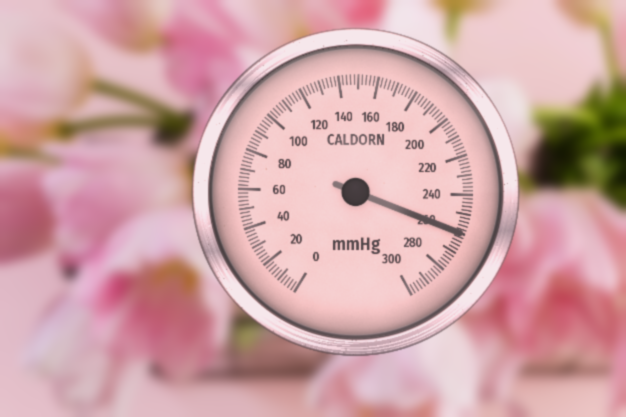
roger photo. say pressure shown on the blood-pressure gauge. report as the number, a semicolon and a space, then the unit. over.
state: 260; mmHg
